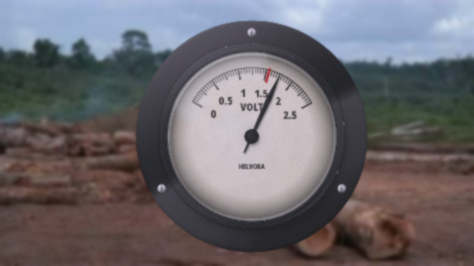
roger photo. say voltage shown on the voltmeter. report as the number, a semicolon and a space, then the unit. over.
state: 1.75; V
